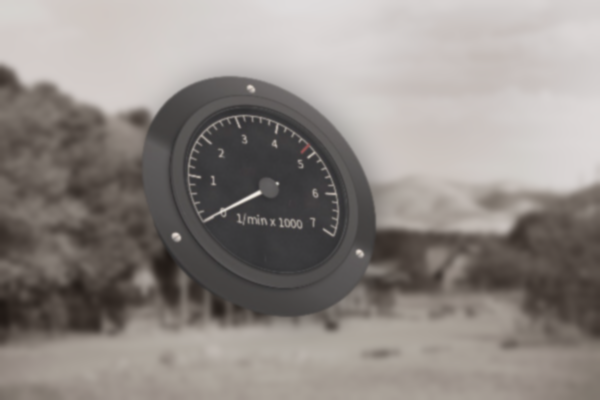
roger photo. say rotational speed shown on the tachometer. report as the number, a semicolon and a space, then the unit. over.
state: 0; rpm
